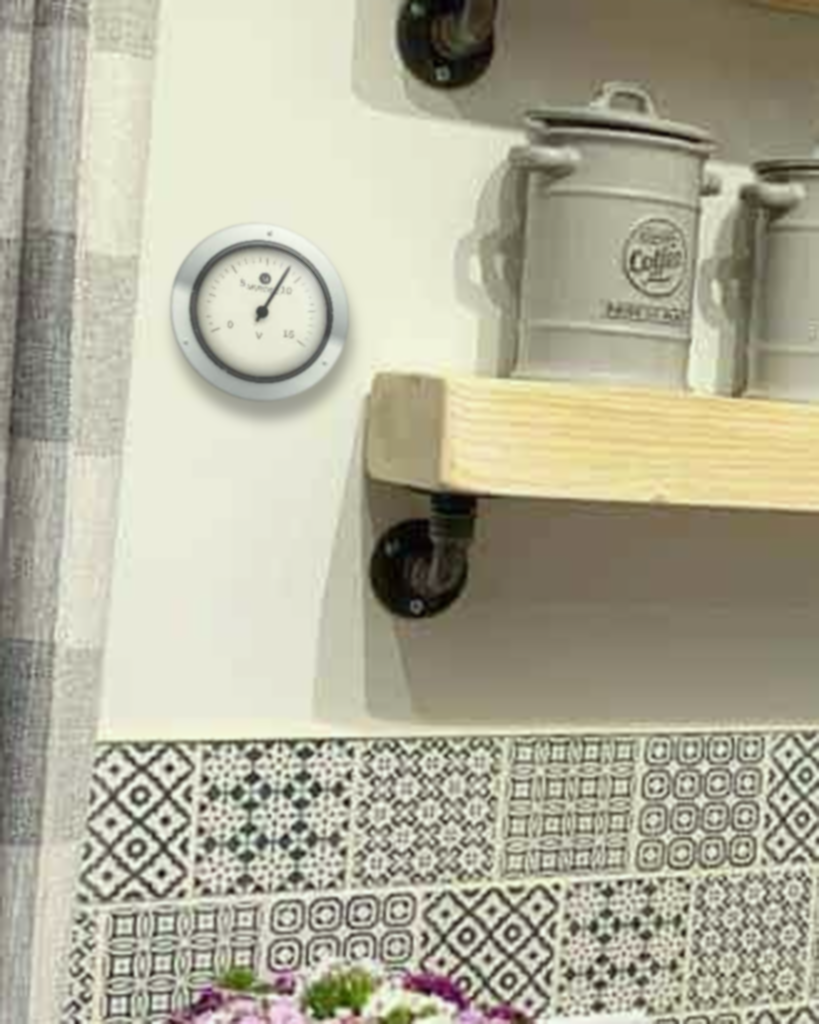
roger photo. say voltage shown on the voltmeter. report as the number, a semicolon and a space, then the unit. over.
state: 9; V
